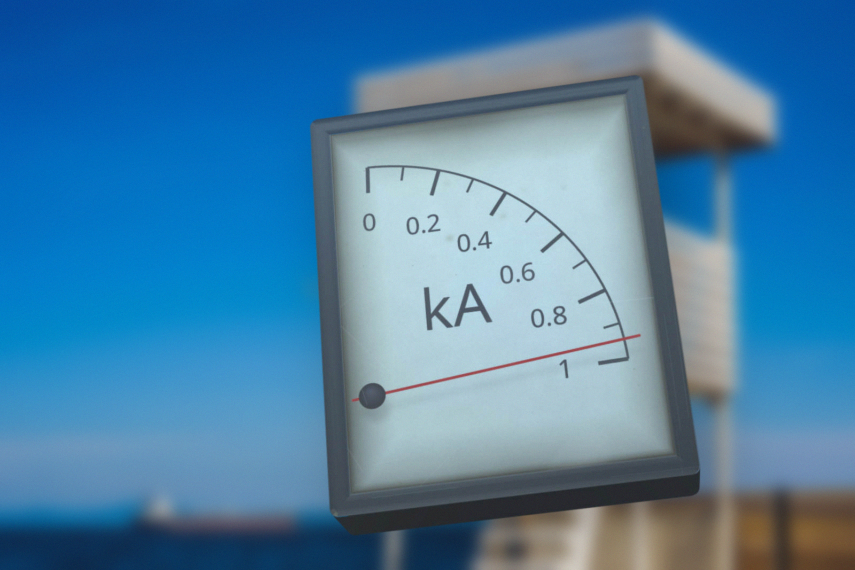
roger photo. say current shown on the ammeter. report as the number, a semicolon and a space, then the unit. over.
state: 0.95; kA
